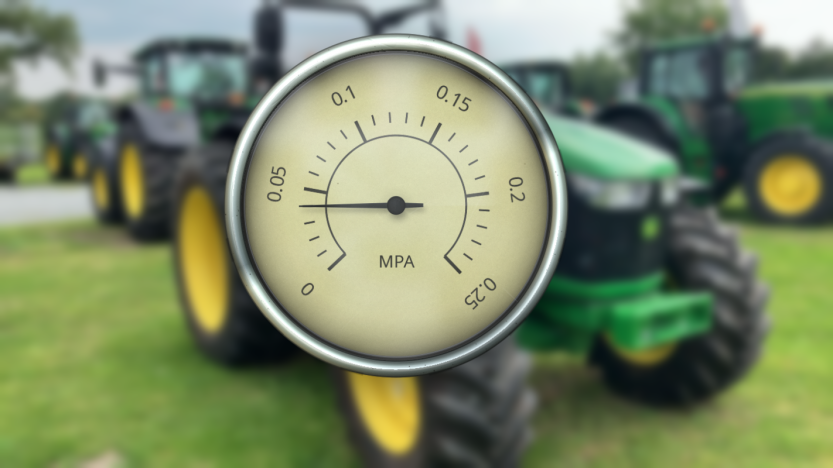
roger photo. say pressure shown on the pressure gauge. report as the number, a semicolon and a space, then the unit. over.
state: 0.04; MPa
